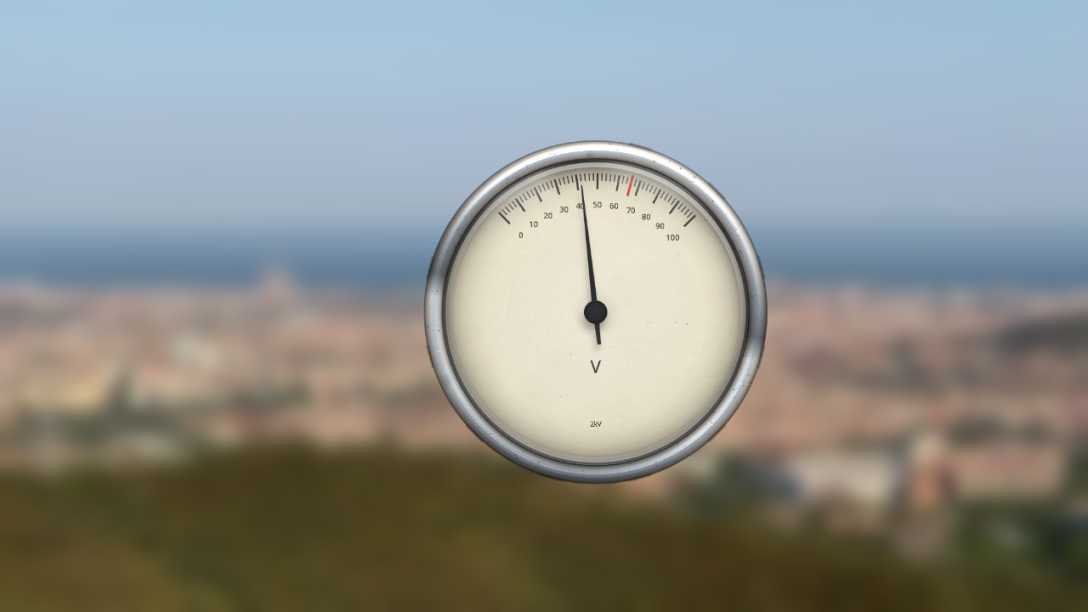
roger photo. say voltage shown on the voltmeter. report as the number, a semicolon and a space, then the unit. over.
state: 42; V
